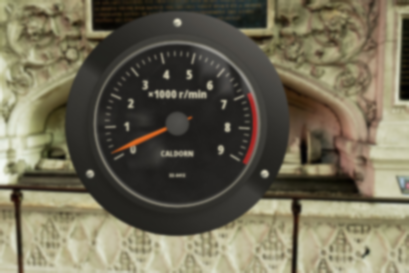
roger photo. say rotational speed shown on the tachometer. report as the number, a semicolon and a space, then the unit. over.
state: 200; rpm
